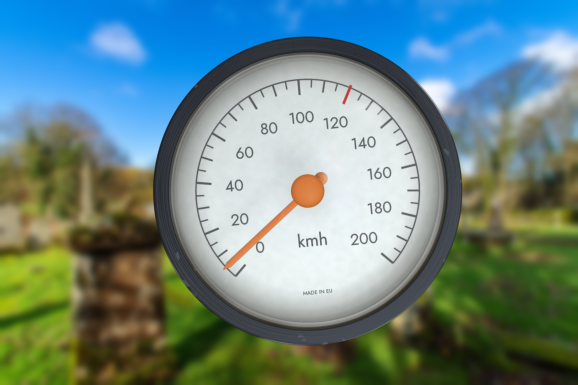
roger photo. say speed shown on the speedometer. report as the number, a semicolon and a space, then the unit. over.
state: 5; km/h
